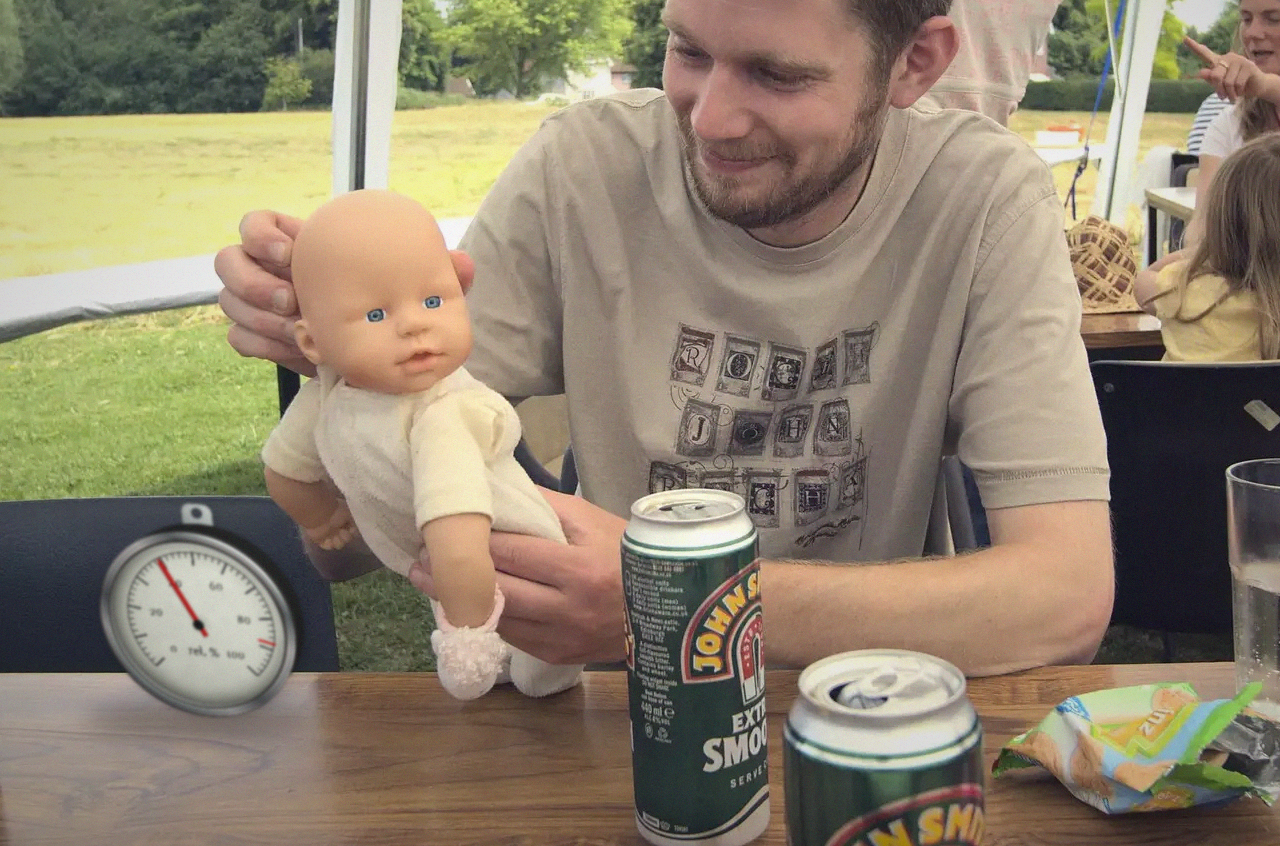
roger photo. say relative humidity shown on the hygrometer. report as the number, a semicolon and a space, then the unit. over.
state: 40; %
